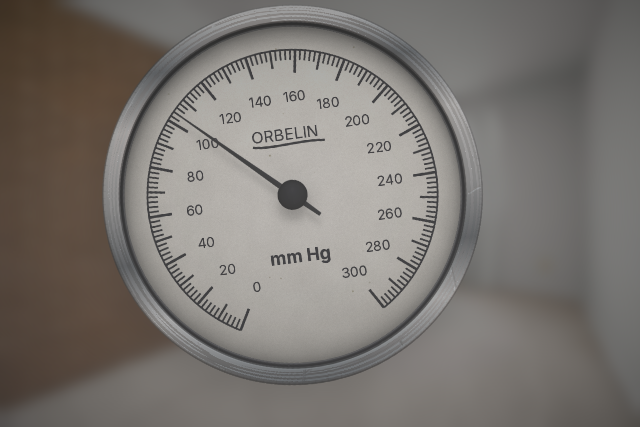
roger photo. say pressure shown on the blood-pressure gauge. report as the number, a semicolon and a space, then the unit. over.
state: 104; mmHg
